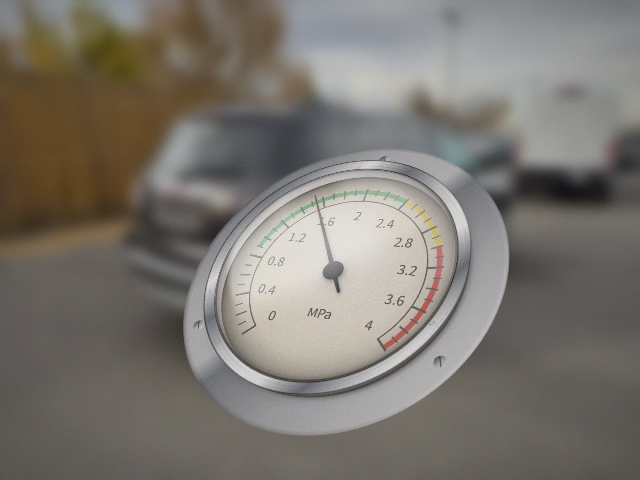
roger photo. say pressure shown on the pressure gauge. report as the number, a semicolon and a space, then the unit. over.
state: 1.55; MPa
